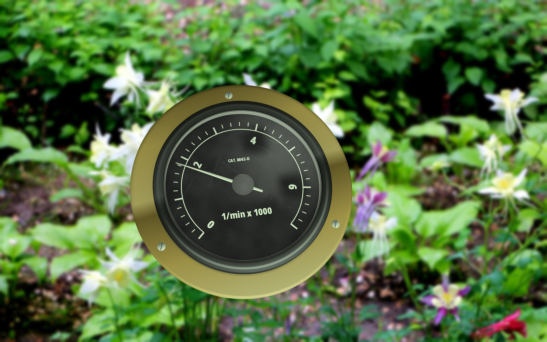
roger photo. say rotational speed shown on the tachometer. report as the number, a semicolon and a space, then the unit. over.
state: 1800; rpm
